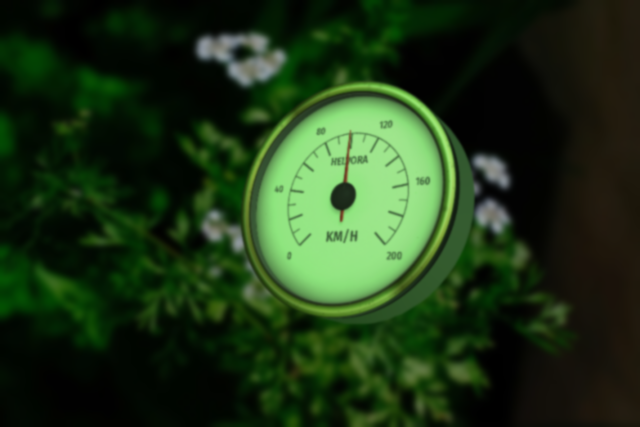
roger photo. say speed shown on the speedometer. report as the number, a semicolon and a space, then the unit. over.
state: 100; km/h
